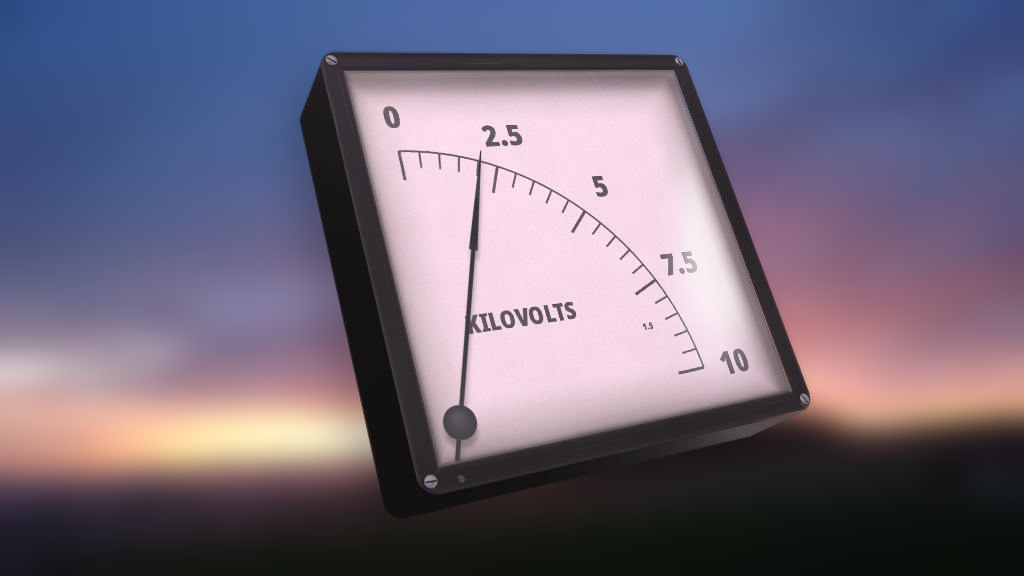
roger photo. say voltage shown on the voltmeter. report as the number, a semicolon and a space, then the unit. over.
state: 2; kV
